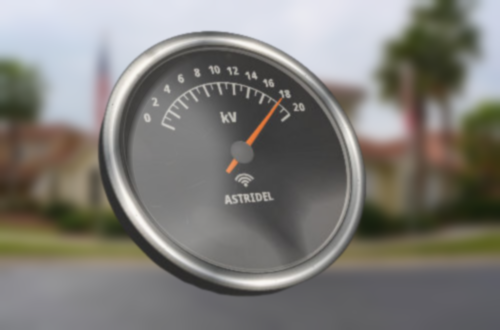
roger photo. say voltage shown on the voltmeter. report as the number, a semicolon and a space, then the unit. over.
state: 18; kV
